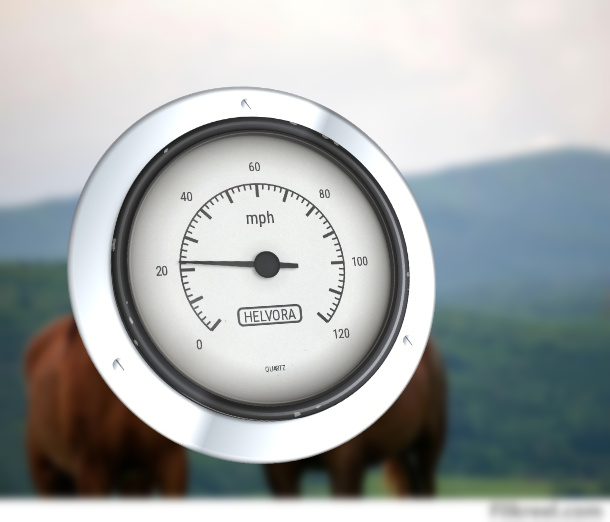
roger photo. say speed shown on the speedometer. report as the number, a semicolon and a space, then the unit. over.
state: 22; mph
